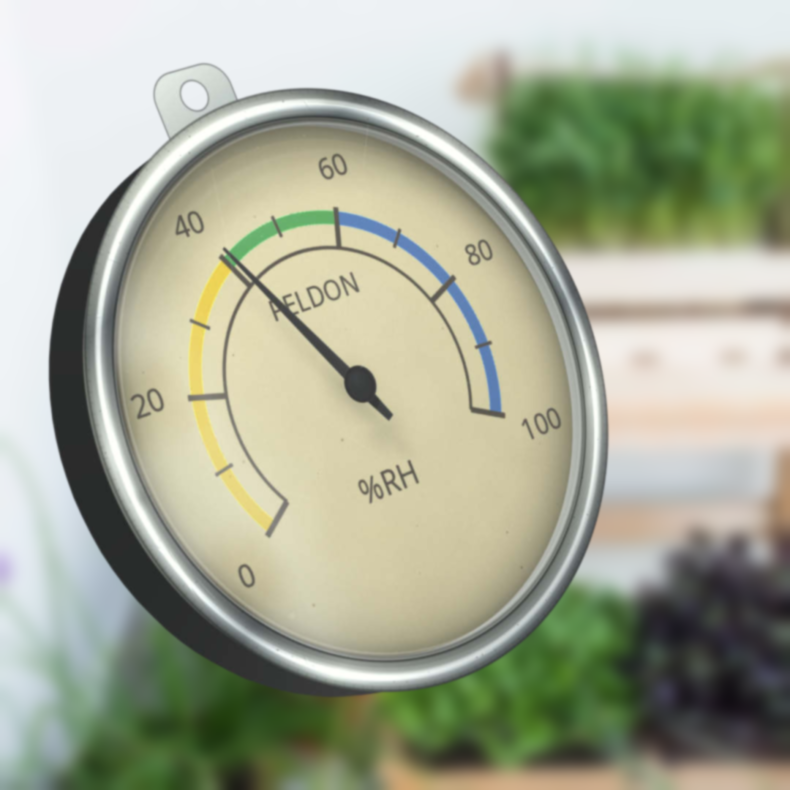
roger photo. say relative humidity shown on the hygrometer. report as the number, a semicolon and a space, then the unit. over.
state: 40; %
